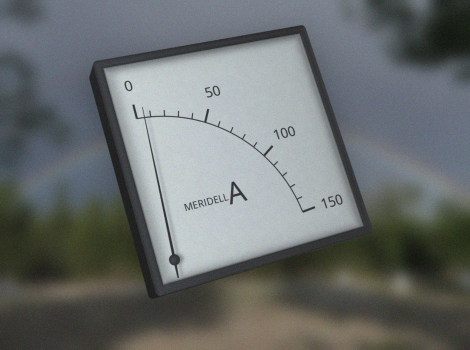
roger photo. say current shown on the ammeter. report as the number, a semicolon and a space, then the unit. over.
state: 5; A
